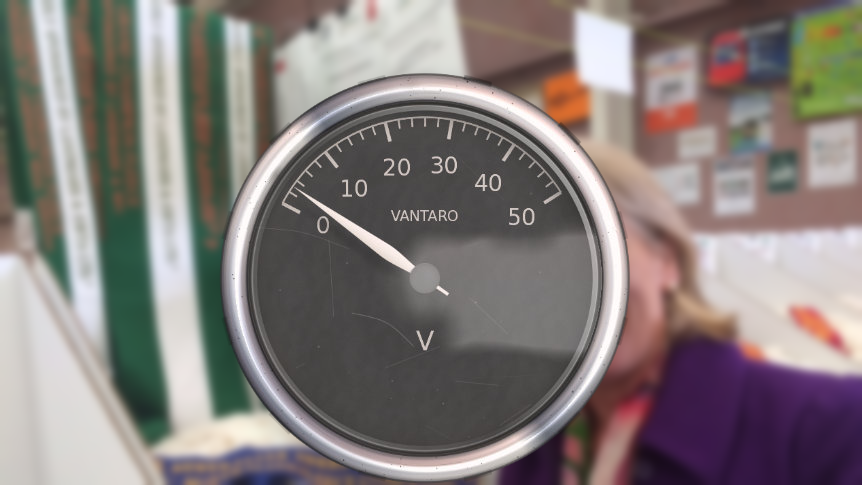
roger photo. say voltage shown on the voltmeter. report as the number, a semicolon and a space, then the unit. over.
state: 3; V
